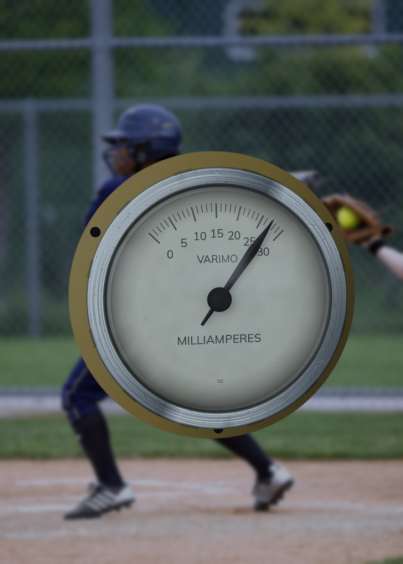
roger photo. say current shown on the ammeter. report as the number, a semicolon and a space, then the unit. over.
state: 27; mA
